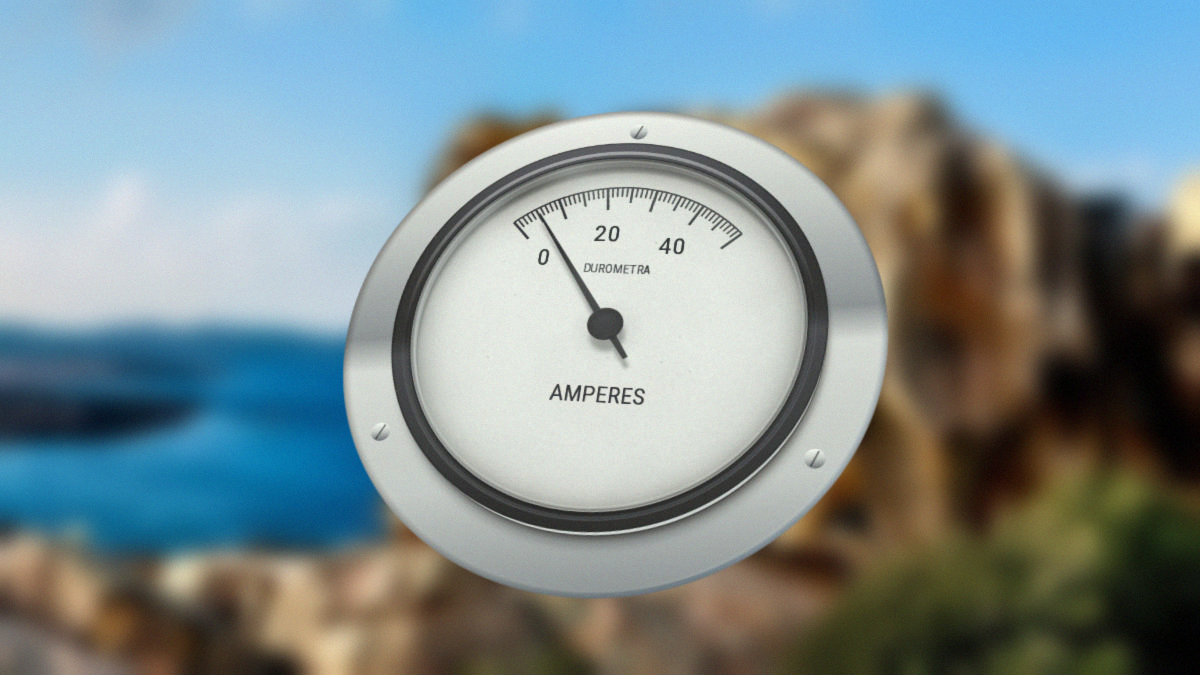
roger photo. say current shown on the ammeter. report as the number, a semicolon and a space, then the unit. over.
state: 5; A
